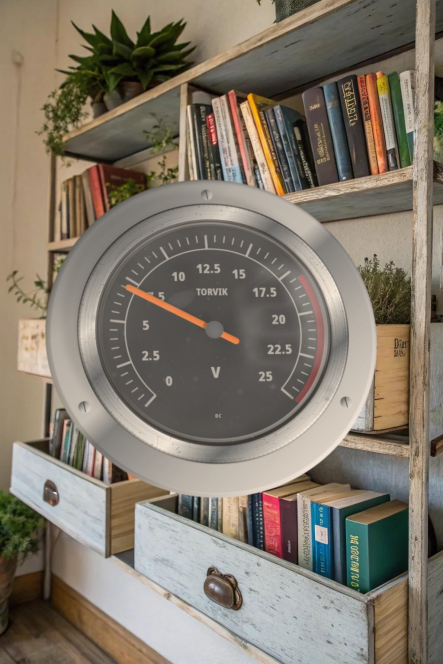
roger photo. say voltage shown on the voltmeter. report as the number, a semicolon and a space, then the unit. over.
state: 7; V
